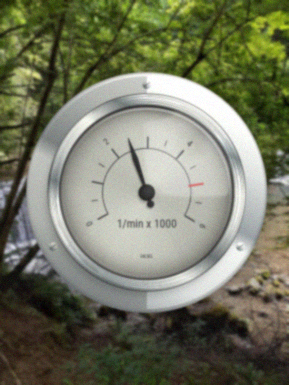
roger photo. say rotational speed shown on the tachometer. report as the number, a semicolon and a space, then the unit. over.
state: 2500; rpm
